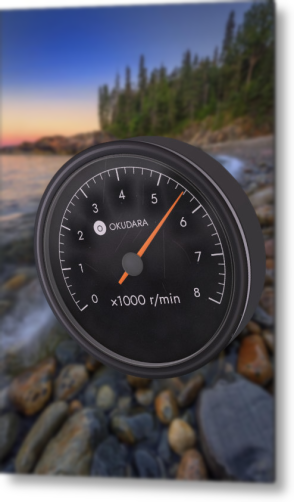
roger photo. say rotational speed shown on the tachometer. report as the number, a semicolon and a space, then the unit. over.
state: 5600; rpm
